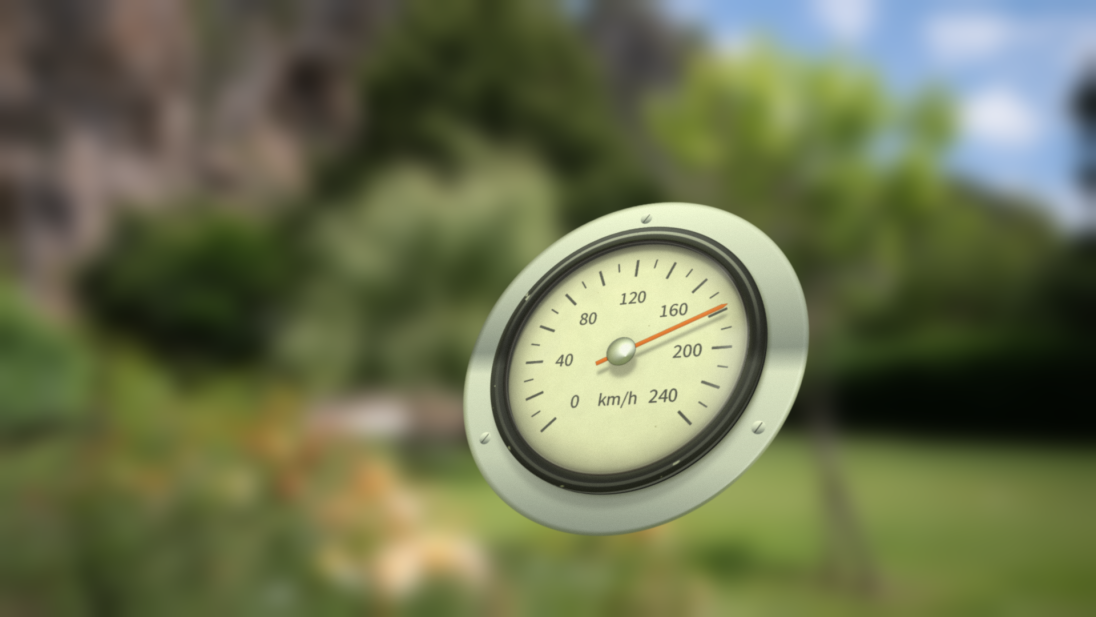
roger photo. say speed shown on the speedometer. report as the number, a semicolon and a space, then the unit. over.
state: 180; km/h
